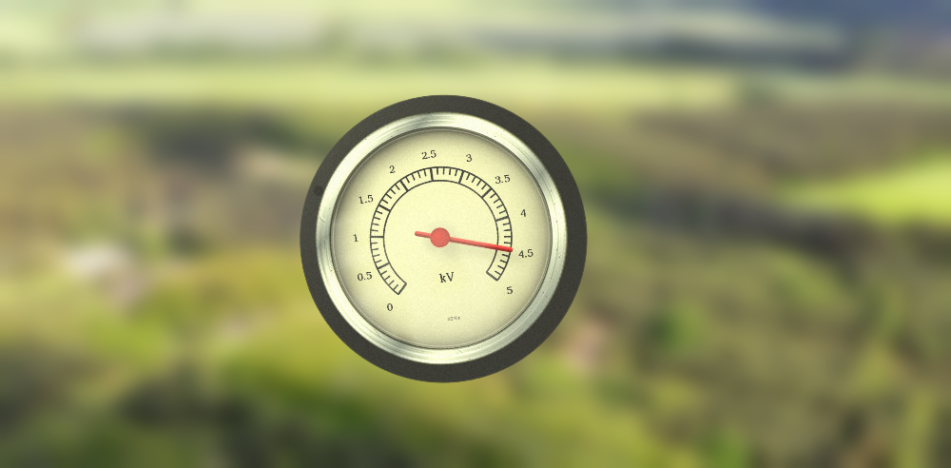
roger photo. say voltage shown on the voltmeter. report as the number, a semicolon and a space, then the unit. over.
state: 4.5; kV
